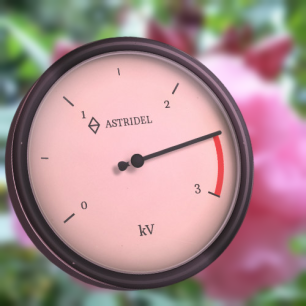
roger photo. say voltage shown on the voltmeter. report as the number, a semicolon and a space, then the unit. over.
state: 2.5; kV
